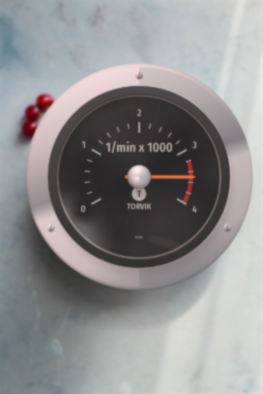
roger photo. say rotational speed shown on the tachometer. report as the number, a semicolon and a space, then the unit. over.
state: 3500; rpm
